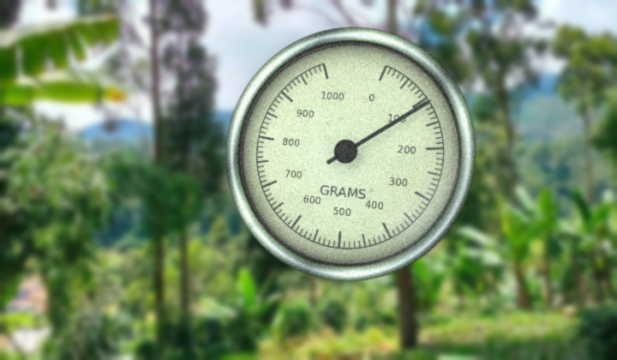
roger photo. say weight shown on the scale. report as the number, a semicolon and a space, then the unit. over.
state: 110; g
